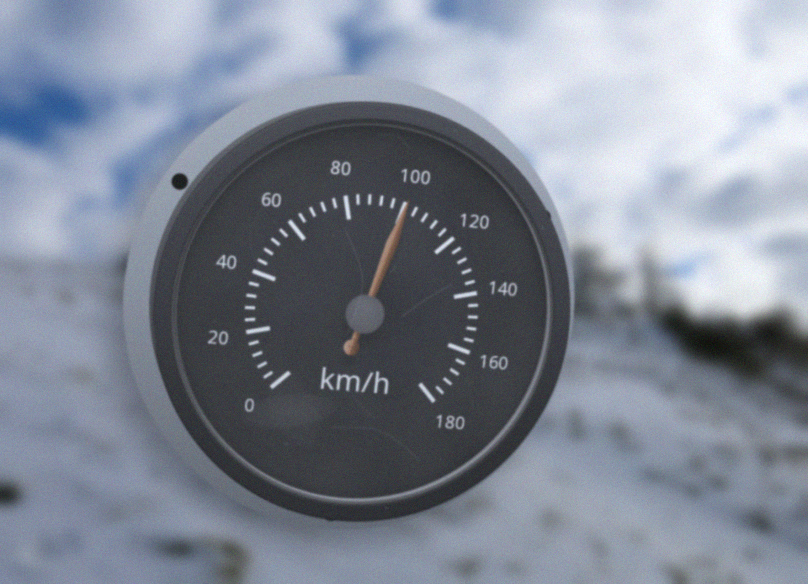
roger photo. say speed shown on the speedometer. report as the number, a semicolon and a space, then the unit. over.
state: 100; km/h
